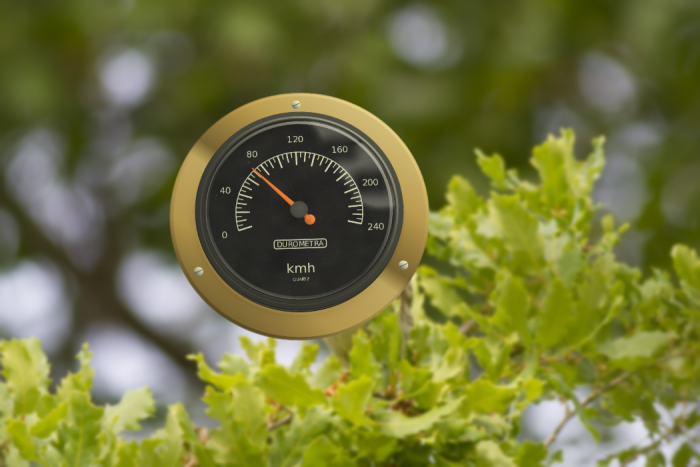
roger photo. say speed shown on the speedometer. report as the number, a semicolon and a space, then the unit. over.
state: 70; km/h
